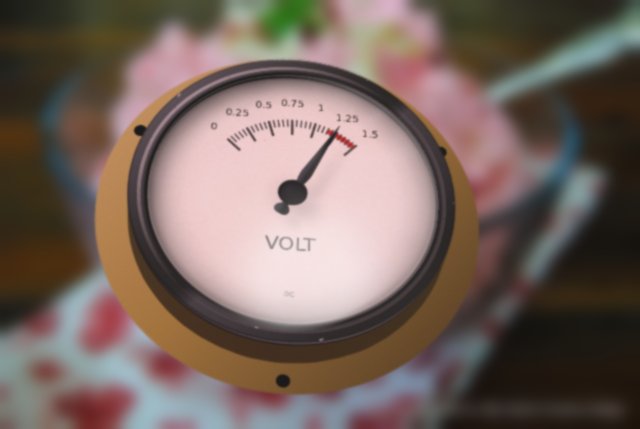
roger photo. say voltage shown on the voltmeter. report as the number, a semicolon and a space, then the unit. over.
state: 1.25; V
